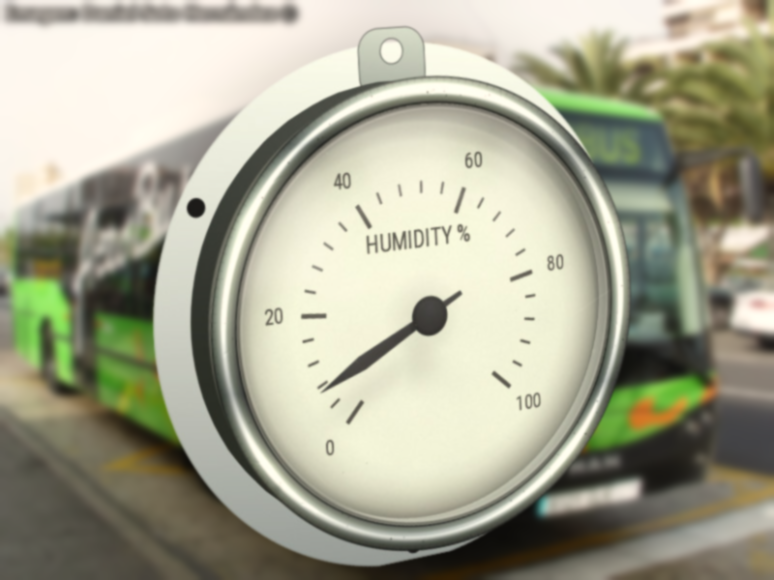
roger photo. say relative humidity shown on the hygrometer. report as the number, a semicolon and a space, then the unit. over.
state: 8; %
